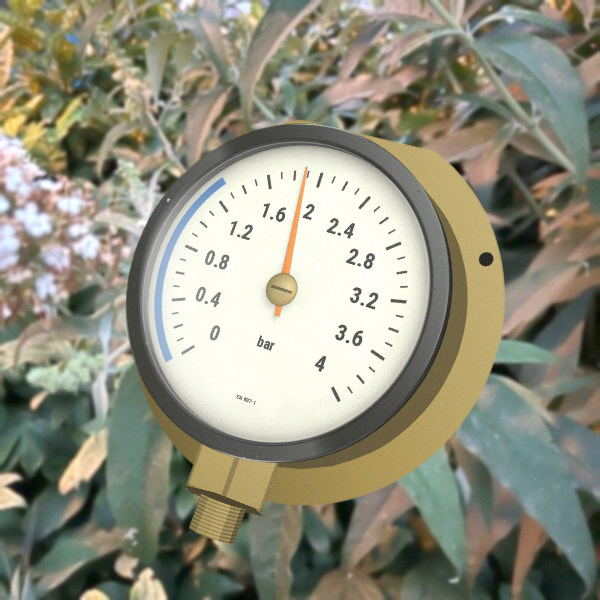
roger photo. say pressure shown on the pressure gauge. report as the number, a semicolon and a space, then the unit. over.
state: 1.9; bar
